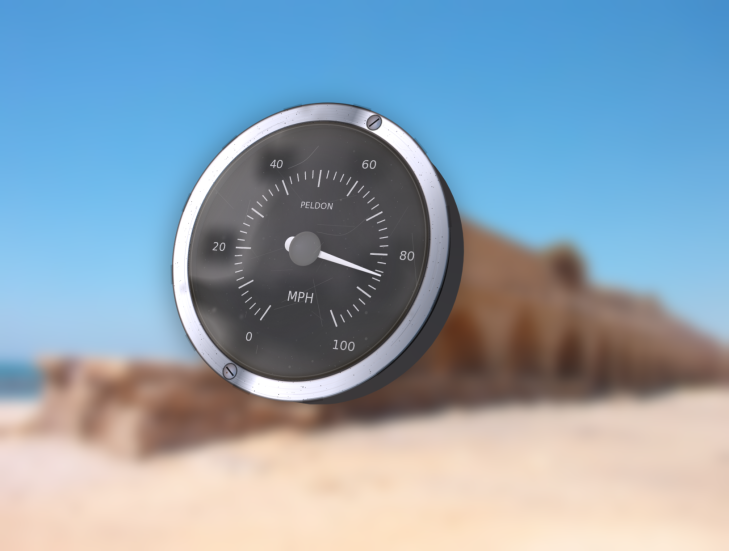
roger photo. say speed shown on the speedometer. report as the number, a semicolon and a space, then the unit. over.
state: 85; mph
